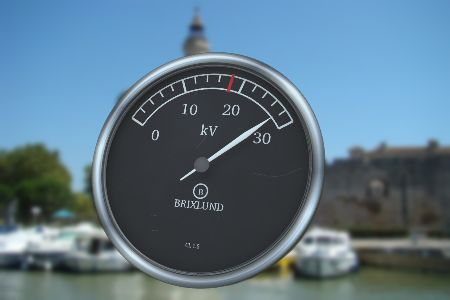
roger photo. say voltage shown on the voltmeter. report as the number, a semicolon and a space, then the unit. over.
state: 28; kV
